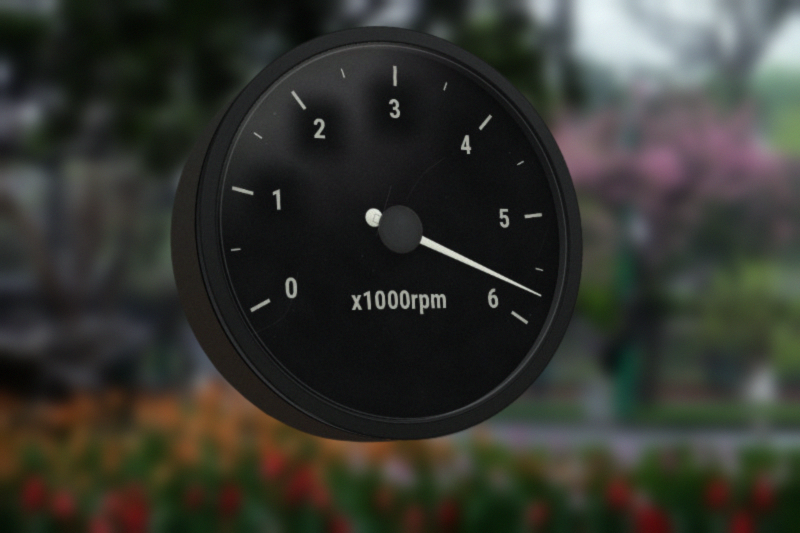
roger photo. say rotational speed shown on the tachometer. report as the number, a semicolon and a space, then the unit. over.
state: 5750; rpm
